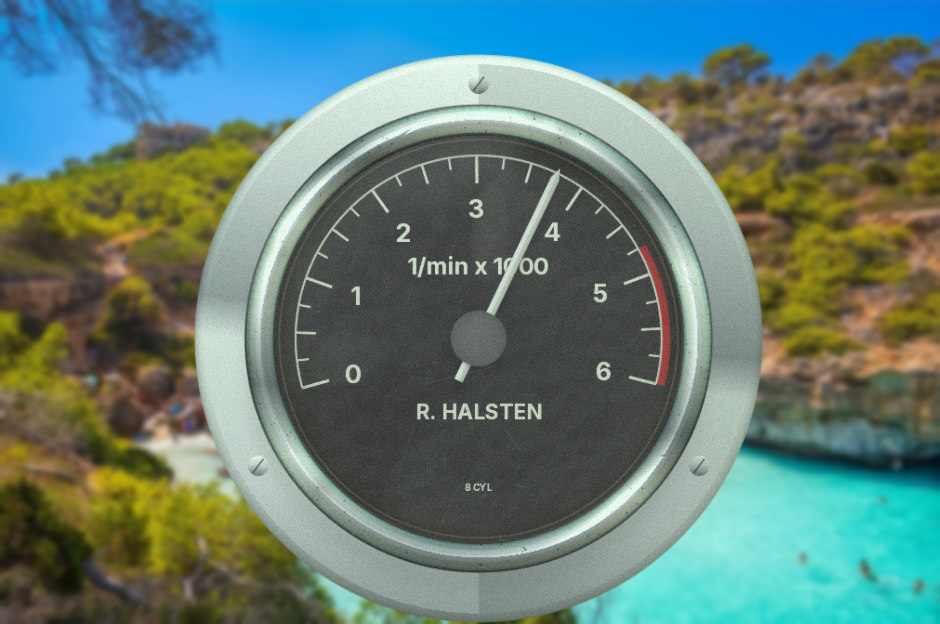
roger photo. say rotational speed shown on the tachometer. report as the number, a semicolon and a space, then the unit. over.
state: 3750; rpm
